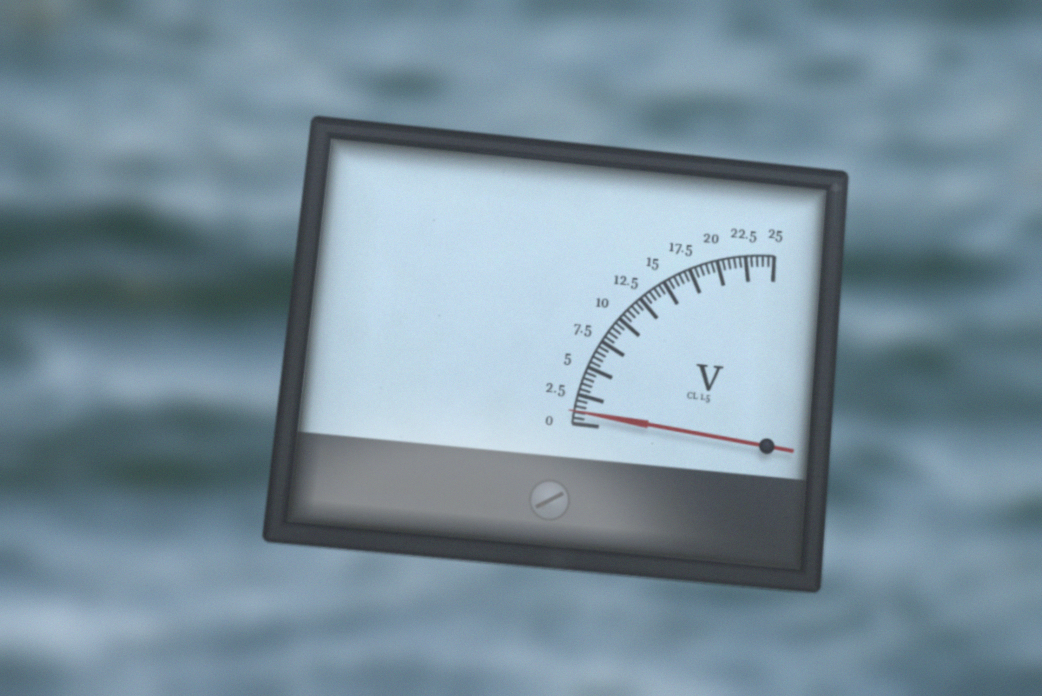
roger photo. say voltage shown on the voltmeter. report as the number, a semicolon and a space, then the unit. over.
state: 1; V
